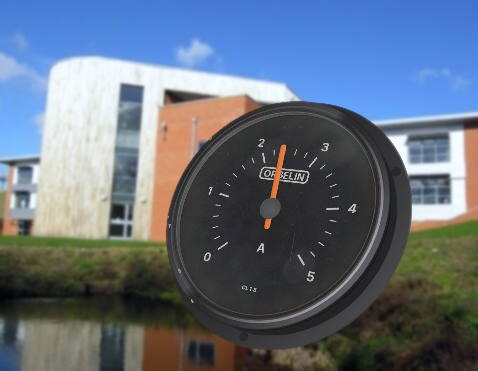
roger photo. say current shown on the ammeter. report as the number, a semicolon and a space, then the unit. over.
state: 2.4; A
